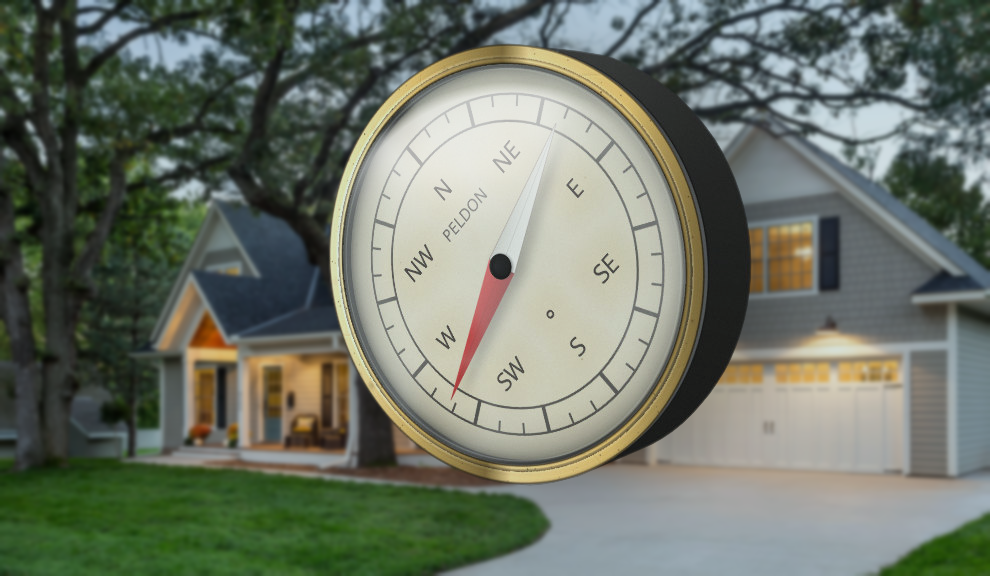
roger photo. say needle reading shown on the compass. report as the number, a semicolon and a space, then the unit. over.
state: 250; °
